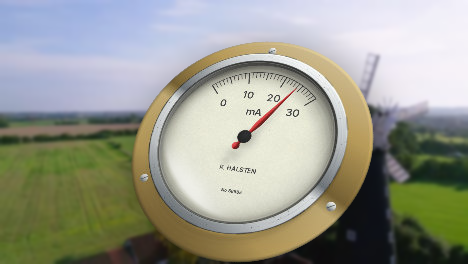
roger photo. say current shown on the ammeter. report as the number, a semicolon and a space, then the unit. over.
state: 25; mA
